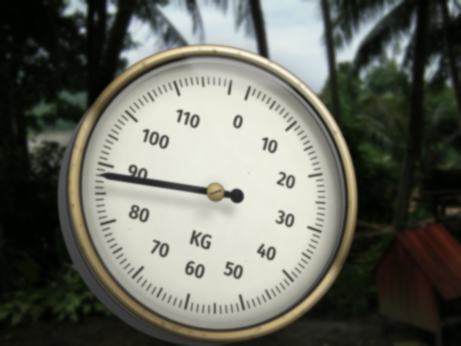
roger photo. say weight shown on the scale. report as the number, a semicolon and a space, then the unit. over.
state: 88; kg
